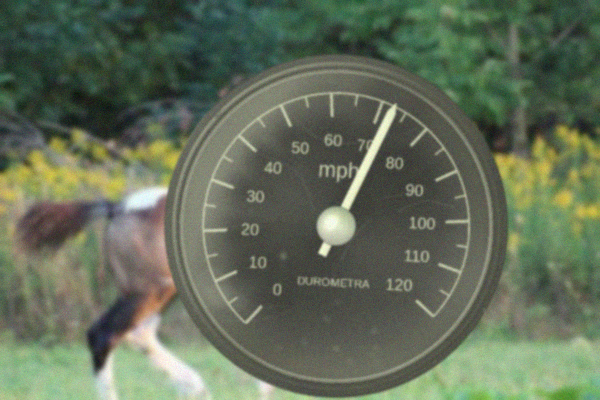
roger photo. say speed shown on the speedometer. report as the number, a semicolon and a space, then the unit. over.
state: 72.5; mph
